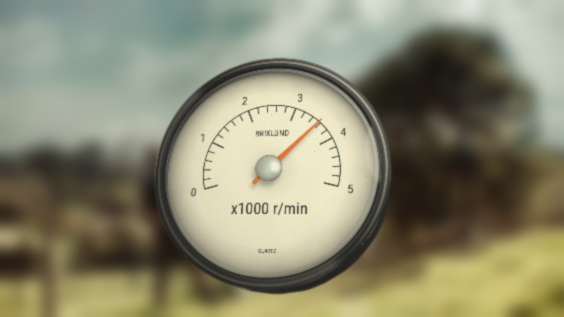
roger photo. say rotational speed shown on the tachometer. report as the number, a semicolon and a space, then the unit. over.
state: 3600; rpm
